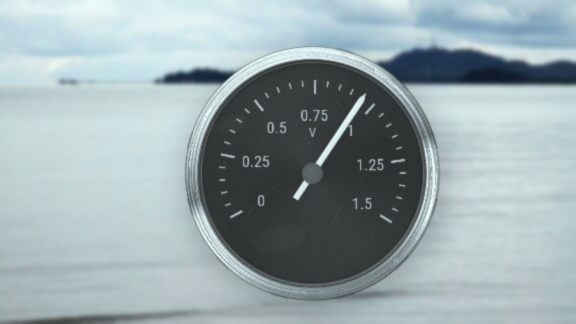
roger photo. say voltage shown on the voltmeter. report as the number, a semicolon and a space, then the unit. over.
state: 0.95; V
